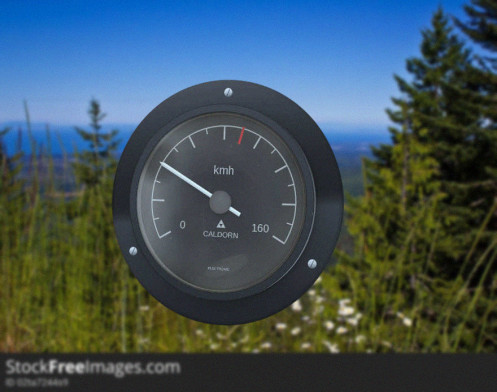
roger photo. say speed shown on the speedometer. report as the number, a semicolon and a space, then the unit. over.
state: 40; km/h
